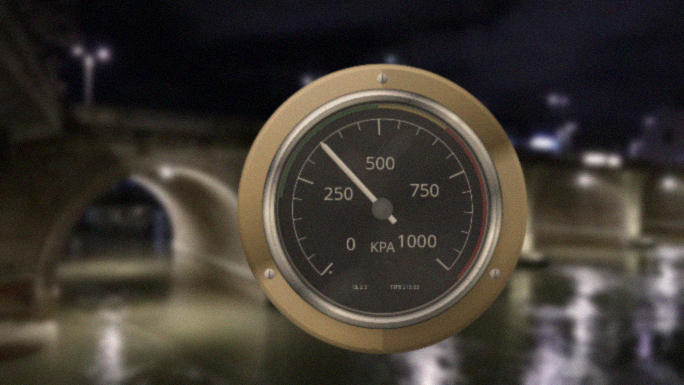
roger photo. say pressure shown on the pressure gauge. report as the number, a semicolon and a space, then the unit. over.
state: 350; kPa
